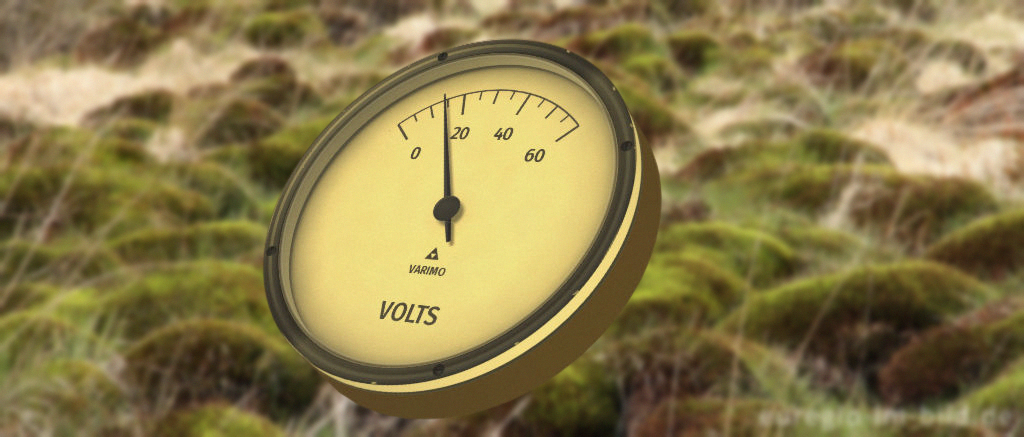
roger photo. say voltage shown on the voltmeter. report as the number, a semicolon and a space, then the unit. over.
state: 15; V
